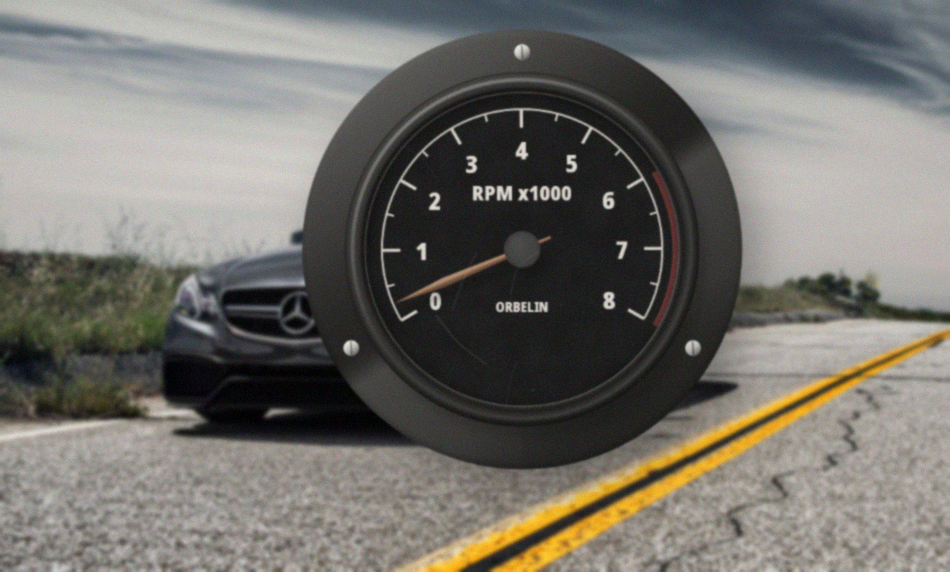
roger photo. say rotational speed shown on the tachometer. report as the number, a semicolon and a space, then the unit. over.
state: 250; rpm
